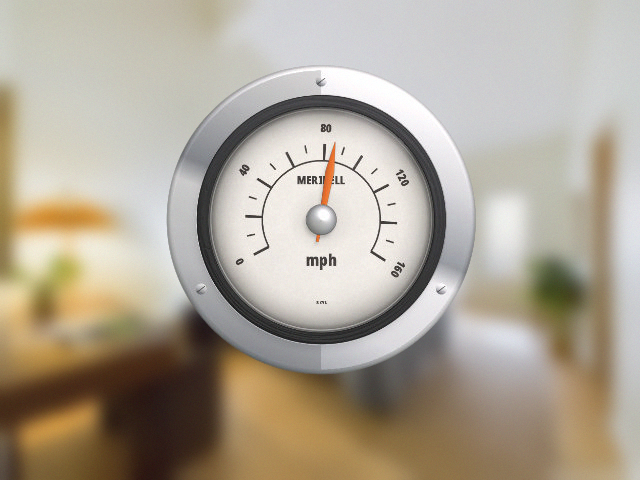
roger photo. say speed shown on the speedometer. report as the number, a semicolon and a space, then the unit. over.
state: 85; mph
